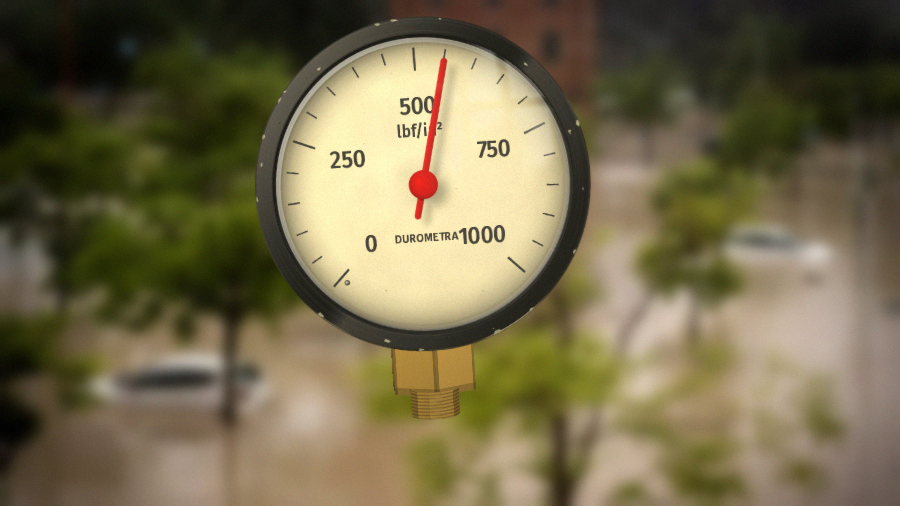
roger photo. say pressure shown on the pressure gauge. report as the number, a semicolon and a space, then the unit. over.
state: 550; psi
